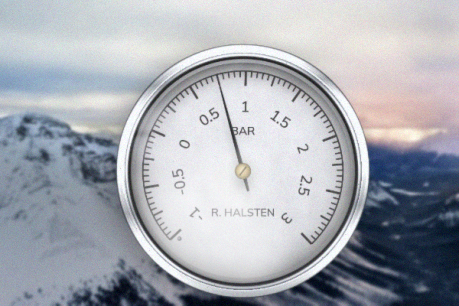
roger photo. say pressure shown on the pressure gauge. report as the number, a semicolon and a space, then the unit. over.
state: 0.75; bar
